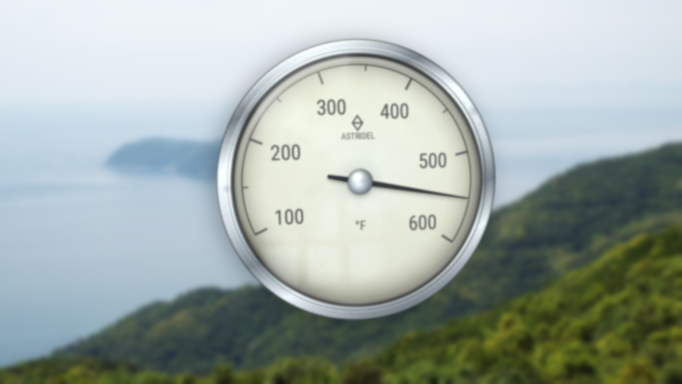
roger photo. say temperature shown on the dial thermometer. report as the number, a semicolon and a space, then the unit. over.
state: 550; °F
